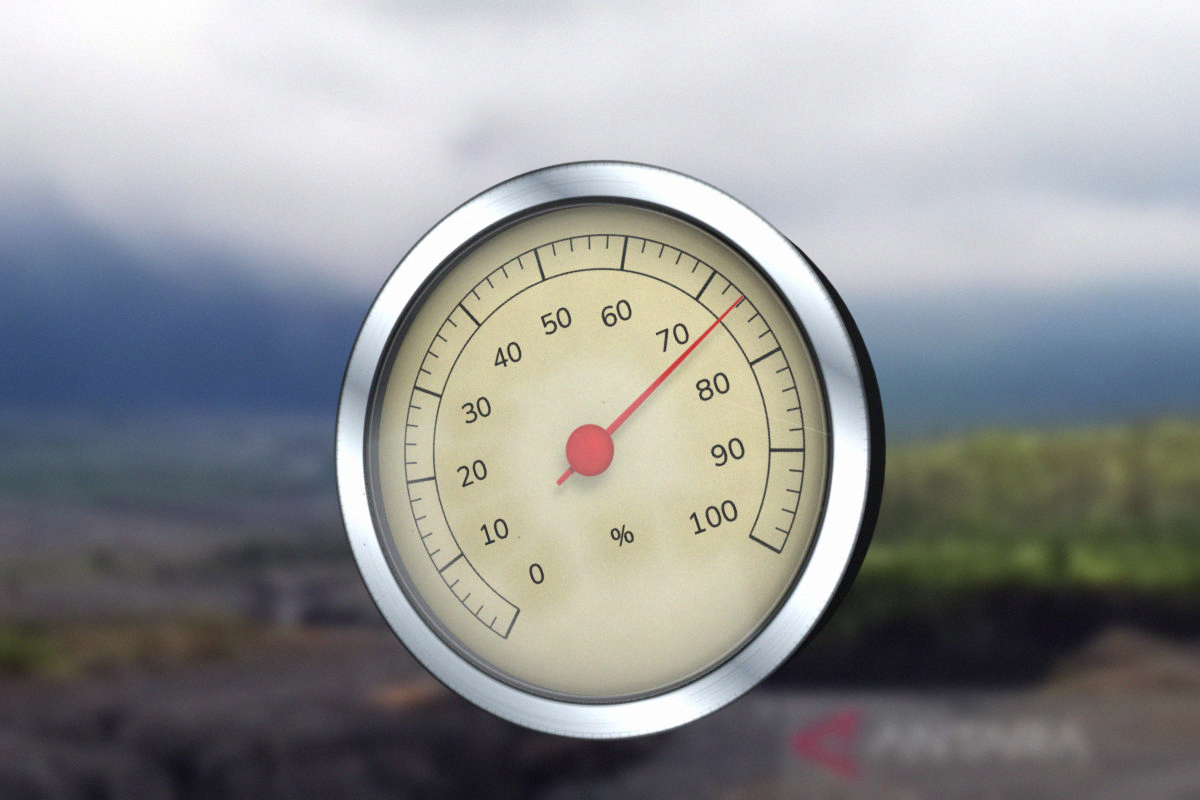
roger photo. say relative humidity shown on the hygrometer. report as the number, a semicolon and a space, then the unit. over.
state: 74; %
